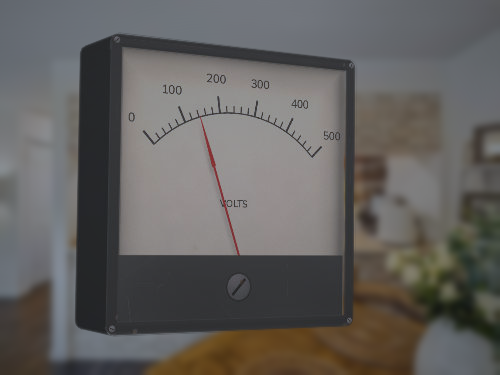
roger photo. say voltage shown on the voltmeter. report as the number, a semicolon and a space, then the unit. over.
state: 140; V
